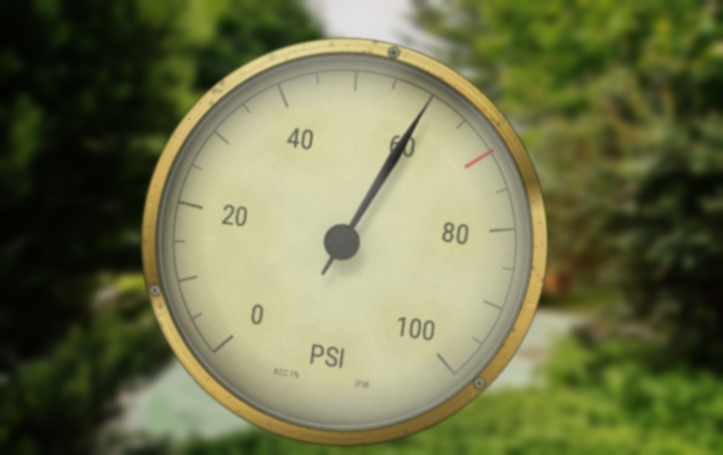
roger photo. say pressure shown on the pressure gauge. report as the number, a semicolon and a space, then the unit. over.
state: 60; psi
